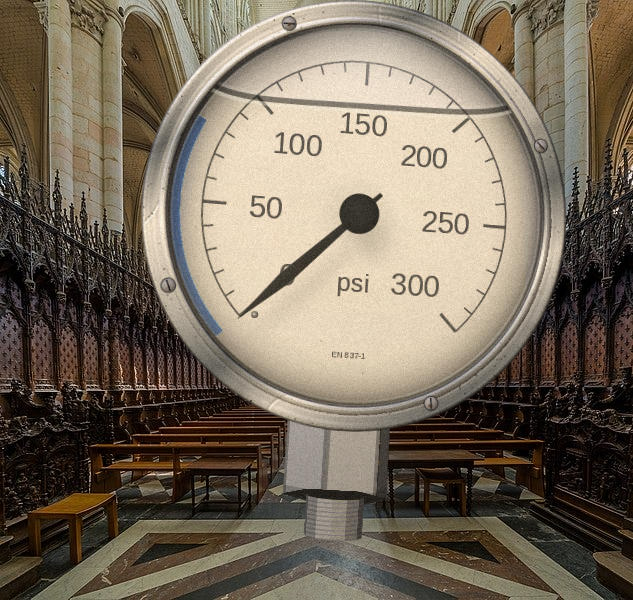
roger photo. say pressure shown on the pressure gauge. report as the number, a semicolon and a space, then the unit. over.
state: 0; psi
